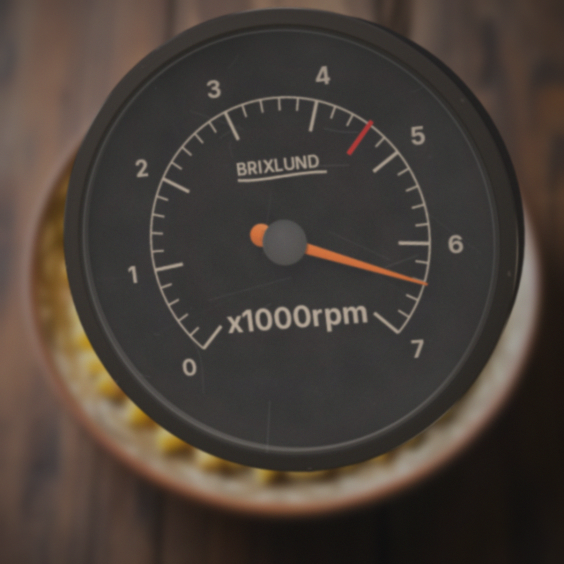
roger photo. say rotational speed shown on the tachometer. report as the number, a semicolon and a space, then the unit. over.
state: 6400; rpm
